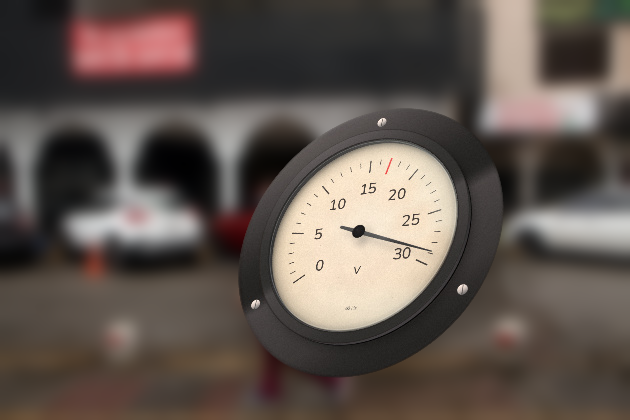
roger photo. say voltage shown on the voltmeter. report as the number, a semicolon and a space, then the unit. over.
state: 29; V
